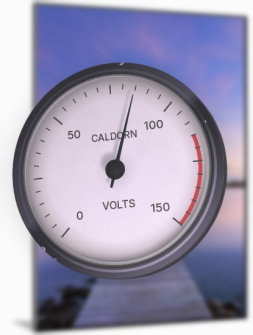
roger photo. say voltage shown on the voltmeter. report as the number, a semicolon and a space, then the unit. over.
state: 85; V
